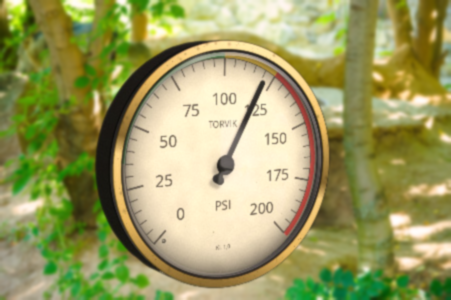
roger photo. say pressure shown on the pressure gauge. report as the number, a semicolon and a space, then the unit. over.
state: 120; psi
